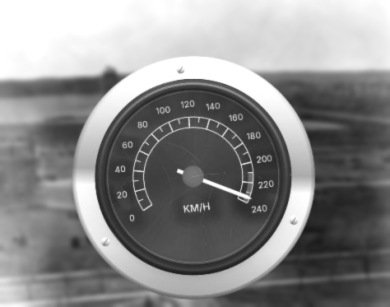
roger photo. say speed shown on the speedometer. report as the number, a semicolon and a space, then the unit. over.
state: 235; km/h
